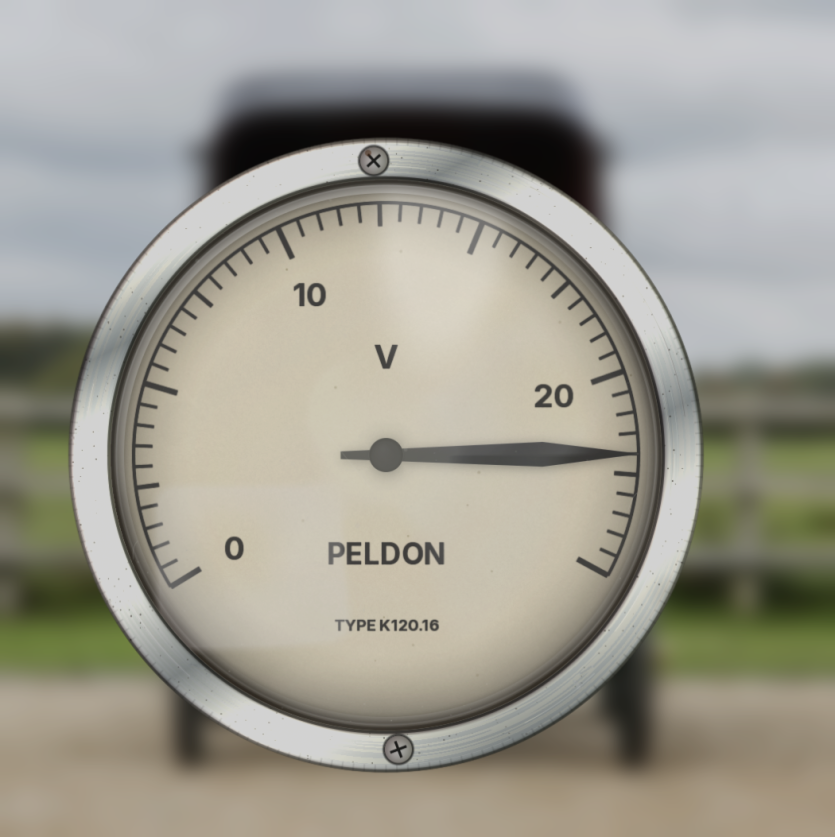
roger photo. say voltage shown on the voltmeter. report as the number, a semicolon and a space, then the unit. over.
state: 22; V
